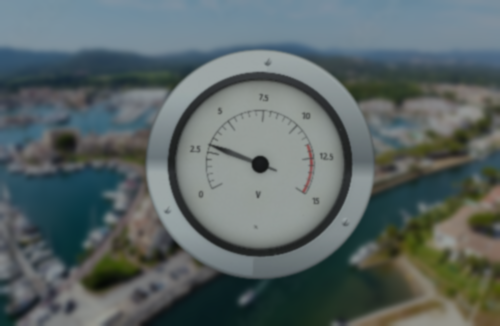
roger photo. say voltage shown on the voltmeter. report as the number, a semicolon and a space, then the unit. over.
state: 3; V
